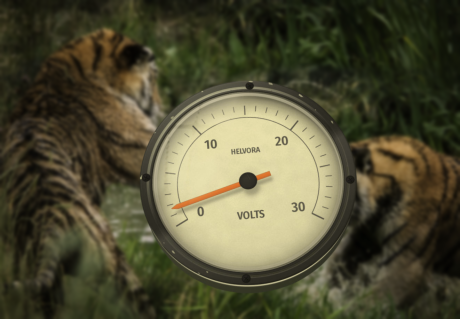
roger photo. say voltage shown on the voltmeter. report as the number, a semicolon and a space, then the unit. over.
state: 1.5; V
